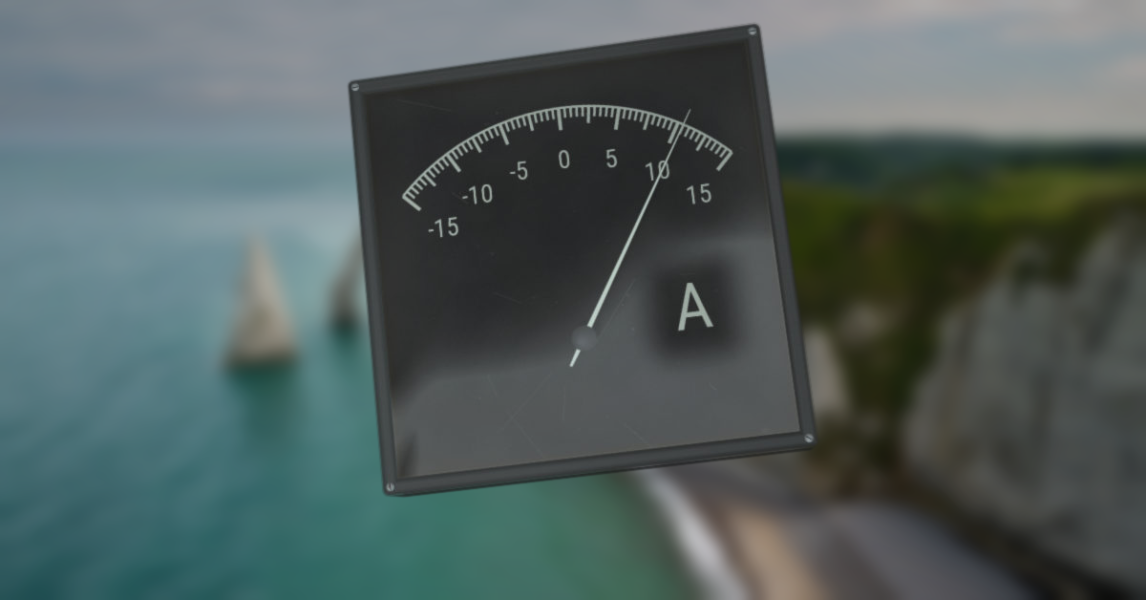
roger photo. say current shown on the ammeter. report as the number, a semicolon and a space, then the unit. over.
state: 10.5; A
